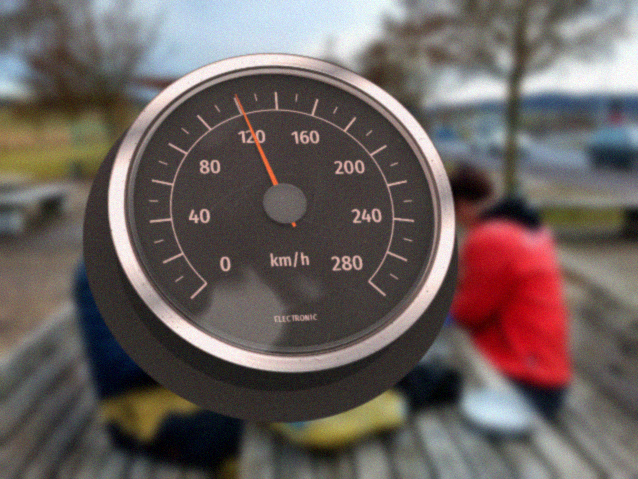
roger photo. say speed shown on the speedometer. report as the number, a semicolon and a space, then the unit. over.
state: 120; km/h
